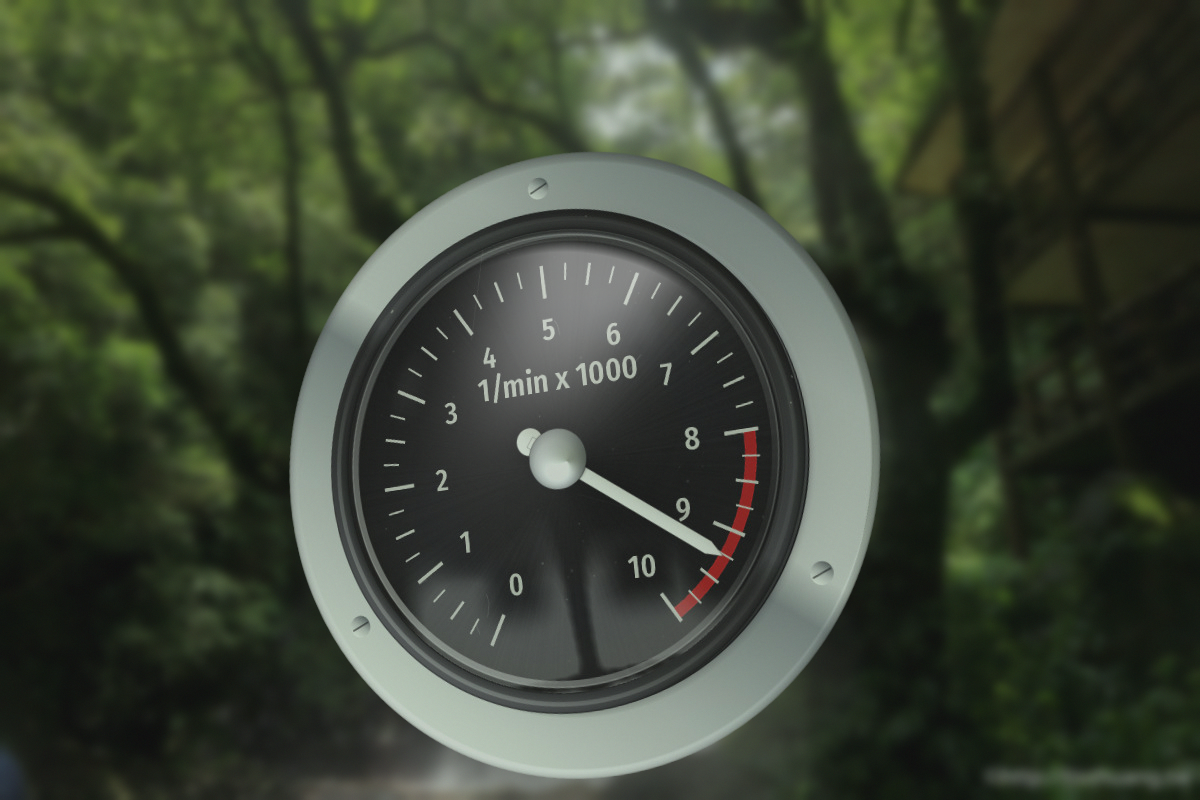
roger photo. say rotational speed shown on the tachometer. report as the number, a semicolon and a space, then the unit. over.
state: 9250; rpm
